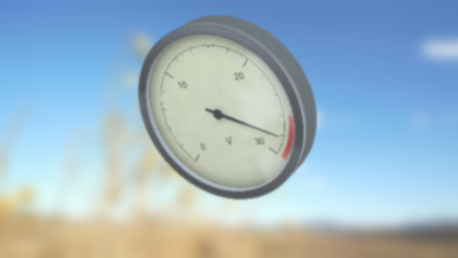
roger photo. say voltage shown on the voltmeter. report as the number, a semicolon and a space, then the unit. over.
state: 28; V
